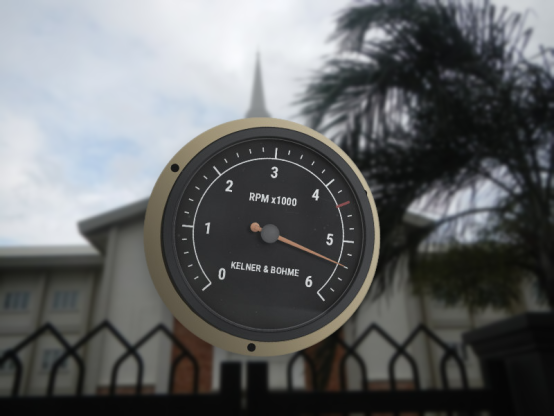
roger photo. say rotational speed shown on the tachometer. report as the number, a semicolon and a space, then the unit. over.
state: 5400; rpm
